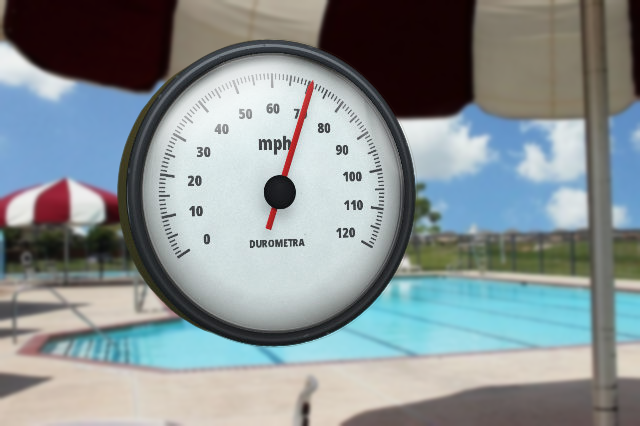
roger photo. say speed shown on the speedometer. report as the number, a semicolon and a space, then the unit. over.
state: 70; mph
